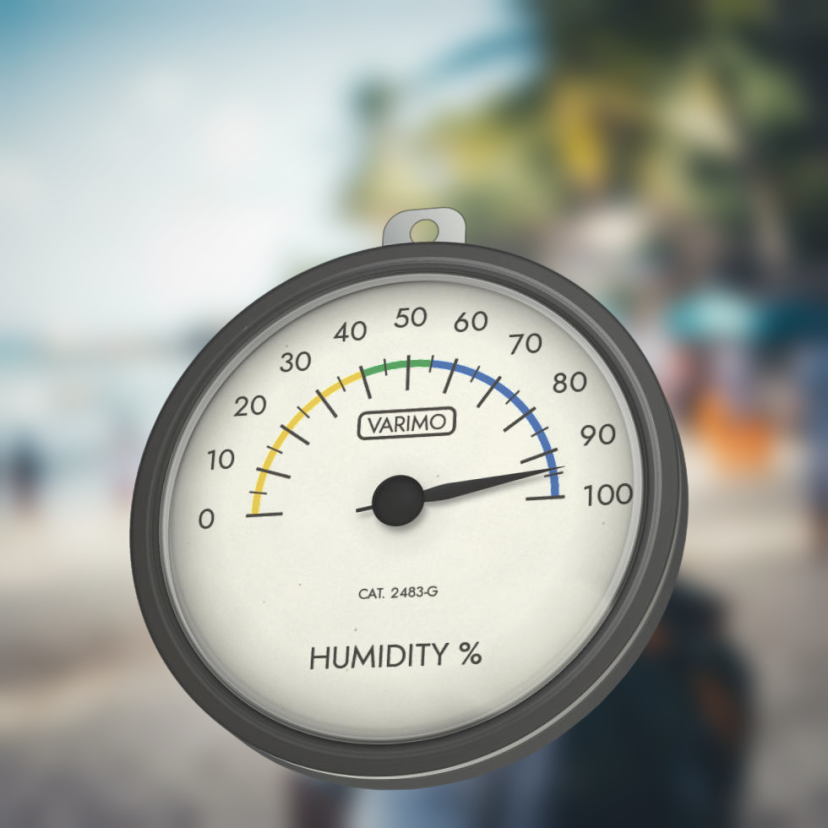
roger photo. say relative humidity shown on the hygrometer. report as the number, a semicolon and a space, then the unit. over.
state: 95; %
